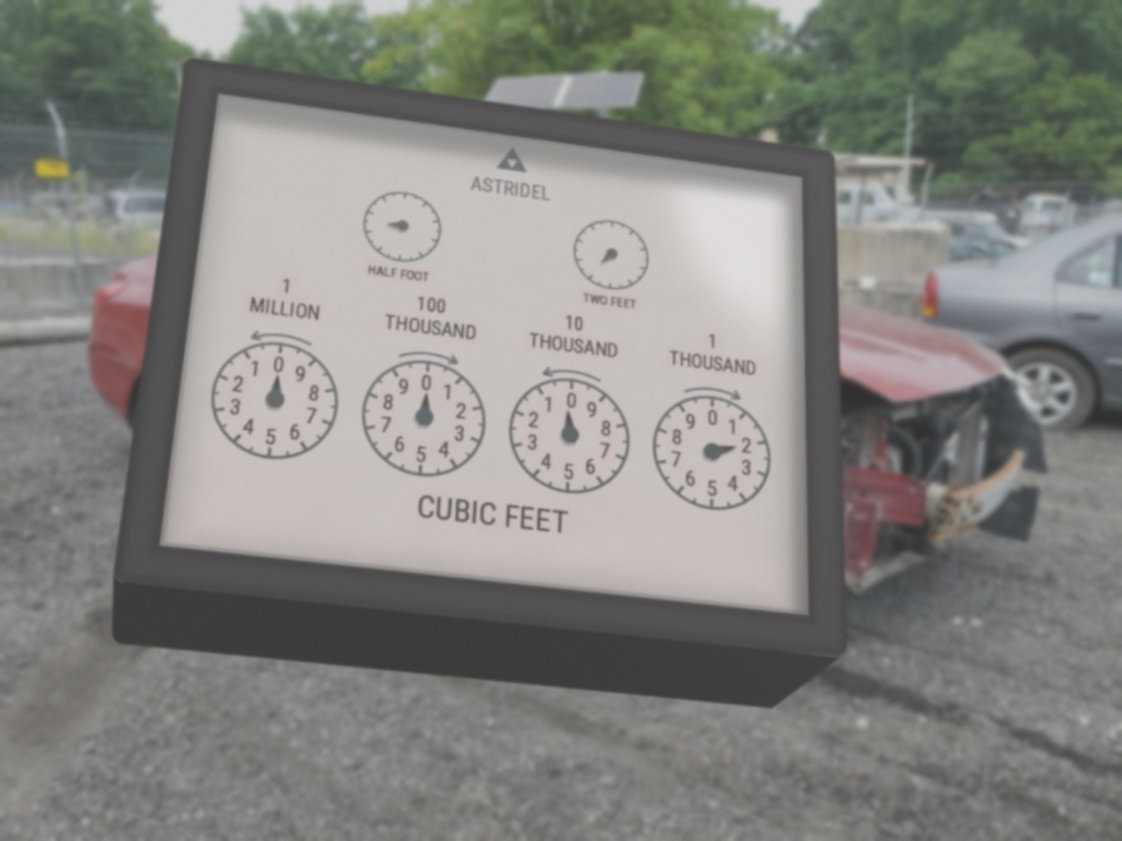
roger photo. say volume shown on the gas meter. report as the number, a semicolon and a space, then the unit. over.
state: 200; ft³
